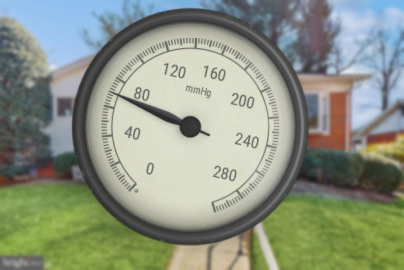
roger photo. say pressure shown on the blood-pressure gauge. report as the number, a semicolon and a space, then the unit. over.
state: 70; mmHg
